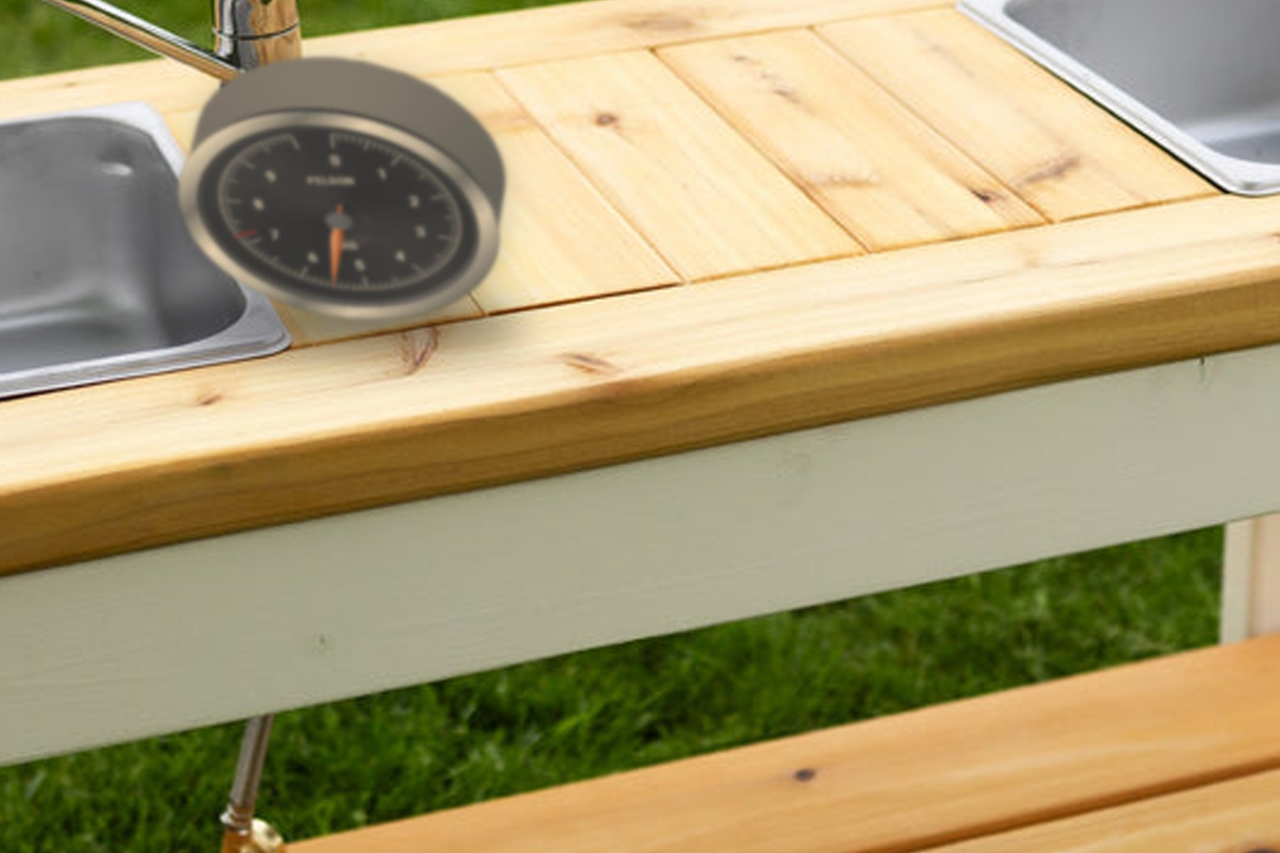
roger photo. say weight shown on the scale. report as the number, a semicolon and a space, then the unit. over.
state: 5.5; kg
